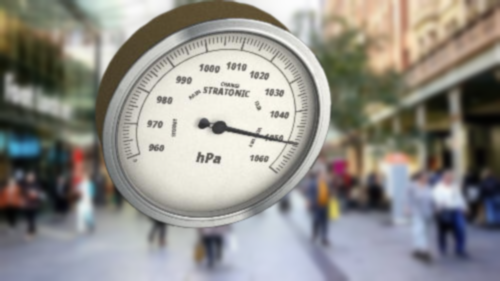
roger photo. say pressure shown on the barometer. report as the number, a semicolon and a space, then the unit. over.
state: 1050; hPa
